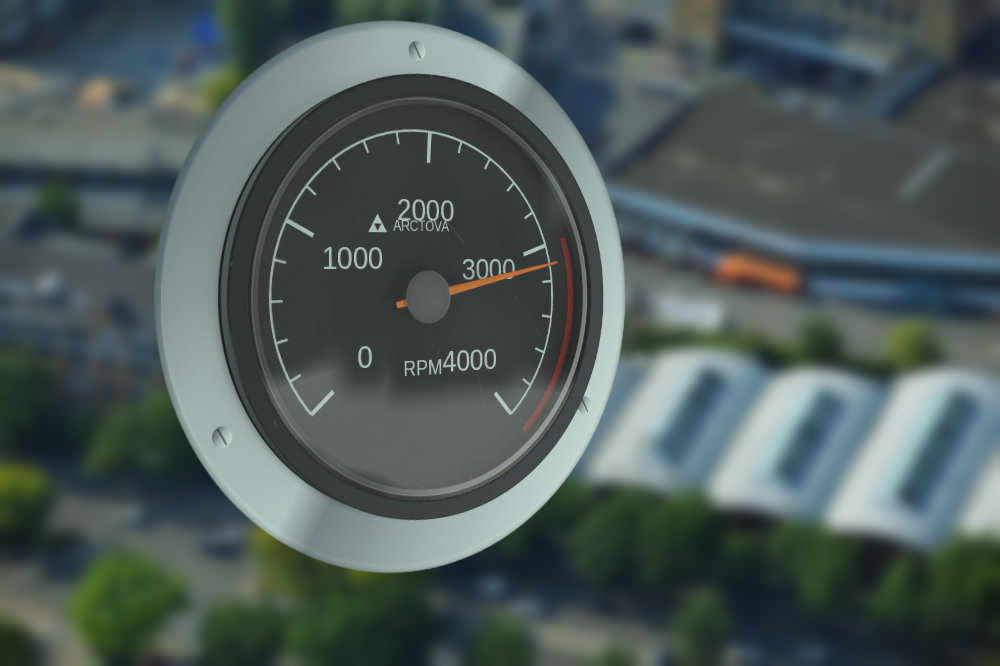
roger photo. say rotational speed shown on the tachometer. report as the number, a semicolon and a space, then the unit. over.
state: 3100; rpm
